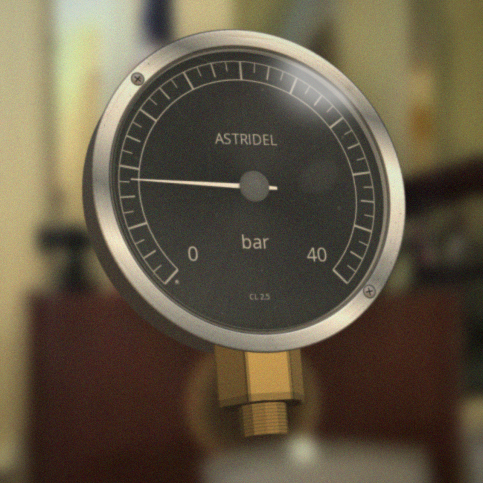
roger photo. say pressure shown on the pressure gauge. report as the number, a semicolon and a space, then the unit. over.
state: 7; bar
